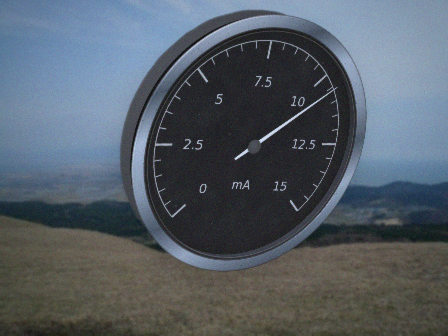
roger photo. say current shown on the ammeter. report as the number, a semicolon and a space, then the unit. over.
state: 10.5; mA
